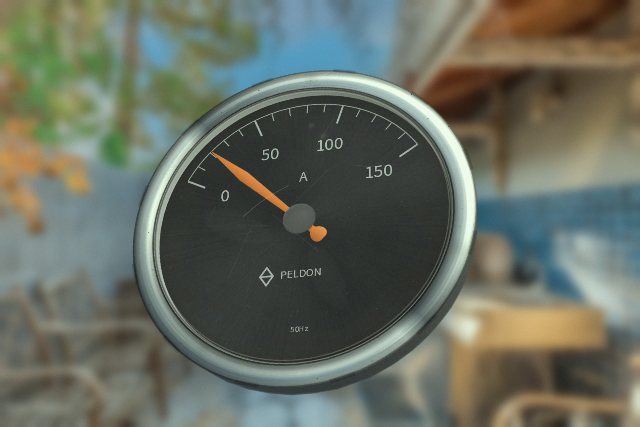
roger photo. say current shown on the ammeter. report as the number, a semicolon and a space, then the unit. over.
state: 20; A
